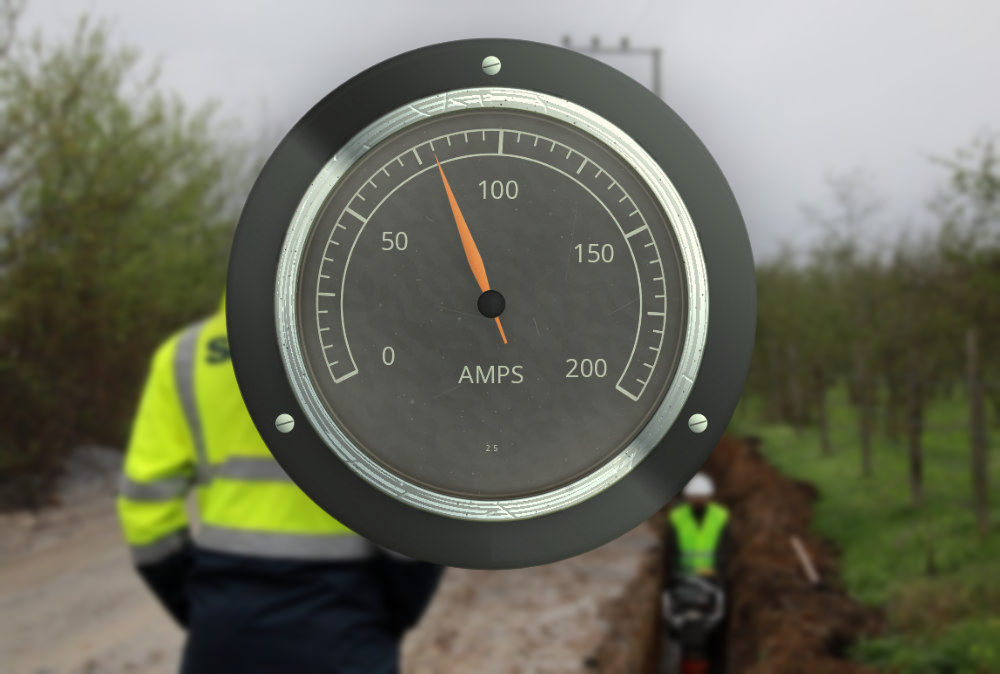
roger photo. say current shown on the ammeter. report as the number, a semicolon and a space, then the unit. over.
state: 80; A
